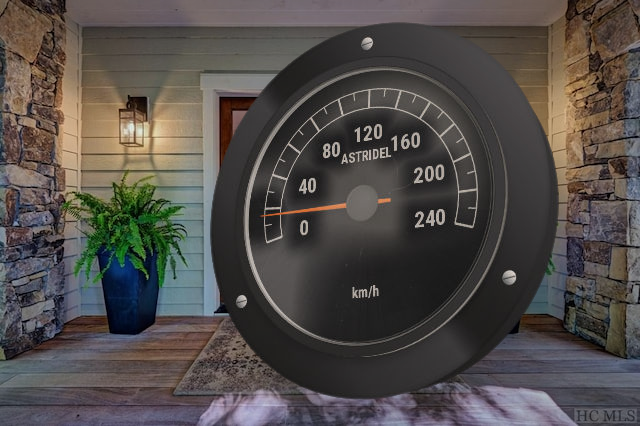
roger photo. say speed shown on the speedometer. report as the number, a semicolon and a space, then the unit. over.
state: 15; km/h
